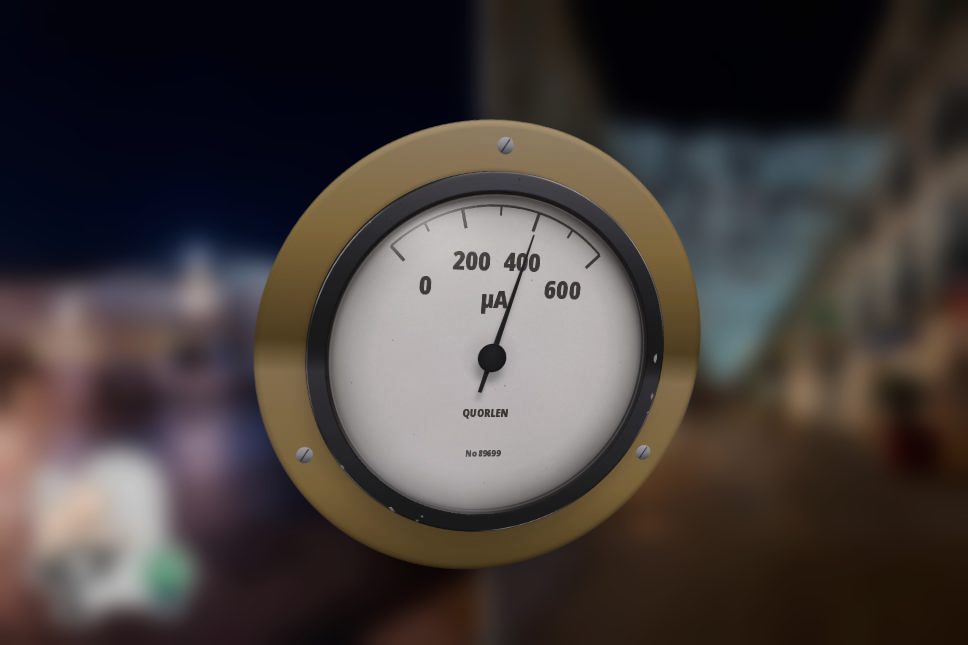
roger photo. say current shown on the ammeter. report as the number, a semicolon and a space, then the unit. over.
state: 400; µA
